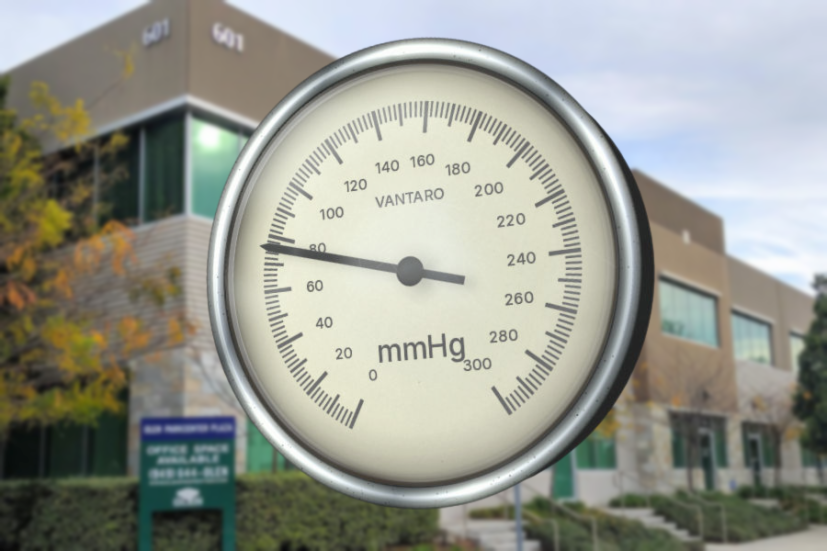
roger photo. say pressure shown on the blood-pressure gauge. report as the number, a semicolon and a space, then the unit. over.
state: 76; mmHg
